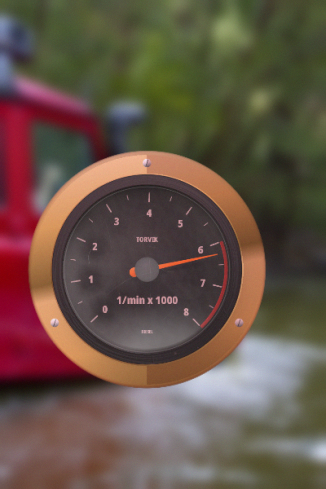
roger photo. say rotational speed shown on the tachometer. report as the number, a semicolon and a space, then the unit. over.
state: 6250; rpm
